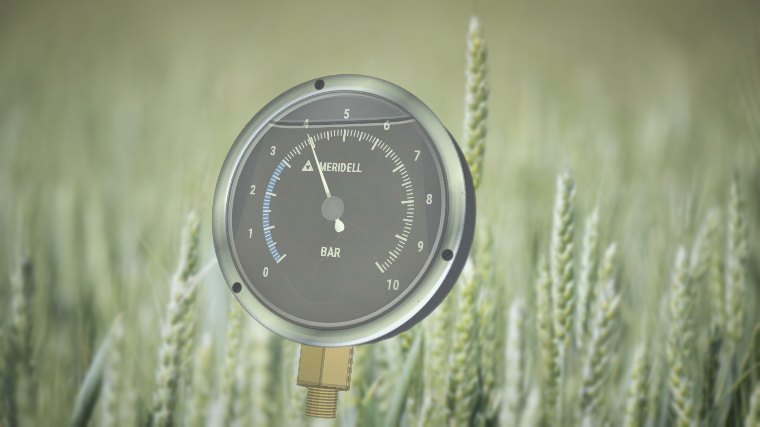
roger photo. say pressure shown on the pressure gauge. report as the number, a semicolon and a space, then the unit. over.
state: 4; bar
